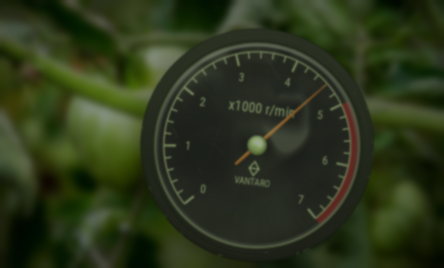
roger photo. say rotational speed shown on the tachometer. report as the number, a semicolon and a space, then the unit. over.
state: 4600; rpm
